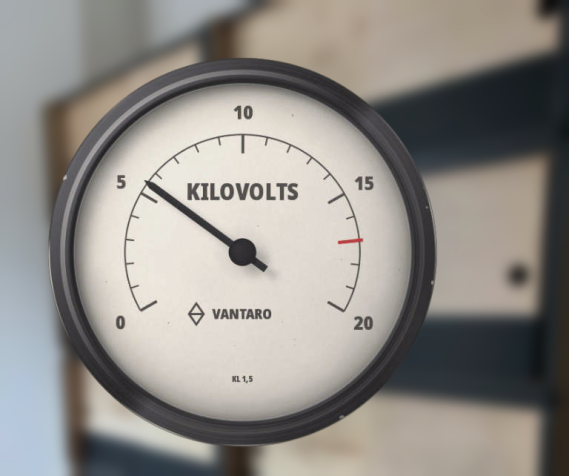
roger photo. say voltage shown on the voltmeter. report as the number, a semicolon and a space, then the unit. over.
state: 5.5; kV
